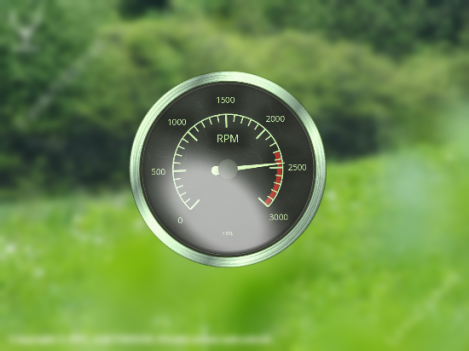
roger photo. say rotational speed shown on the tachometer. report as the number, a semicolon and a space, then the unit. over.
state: 2450; rpm
